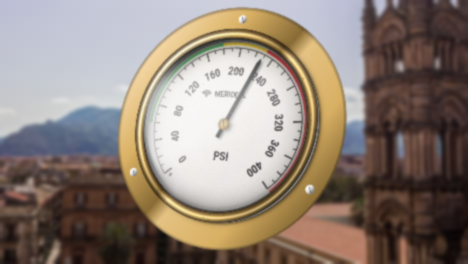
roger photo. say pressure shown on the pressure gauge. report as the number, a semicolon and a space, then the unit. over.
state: 230; psi
